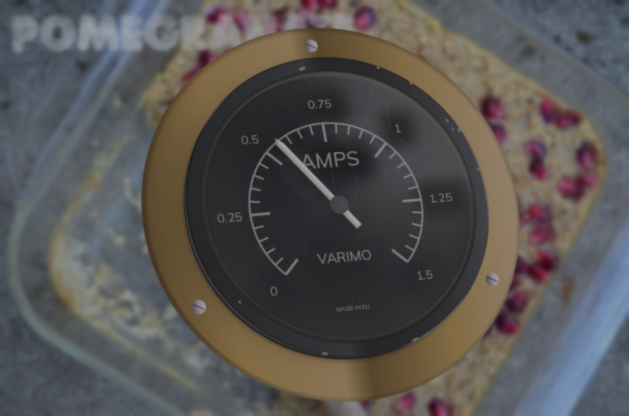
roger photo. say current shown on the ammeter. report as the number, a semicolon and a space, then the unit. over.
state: 0.55; A
